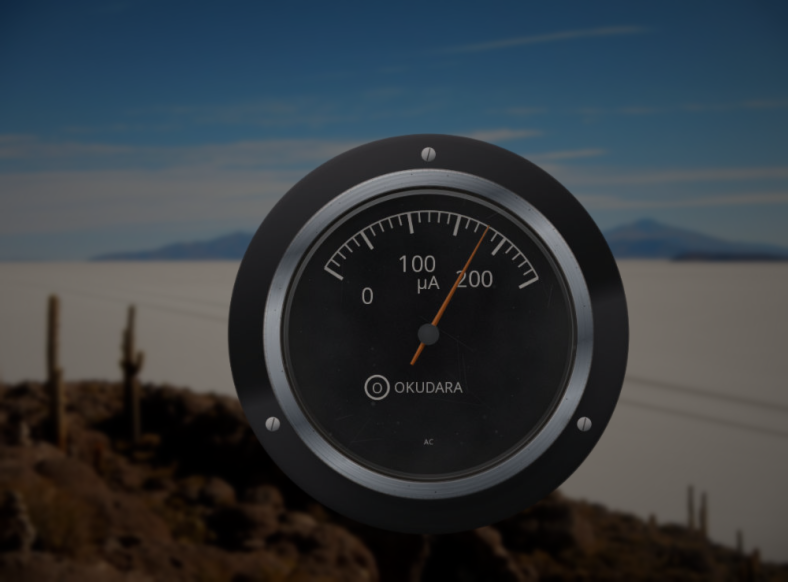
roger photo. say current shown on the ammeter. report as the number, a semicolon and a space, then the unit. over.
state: 180; µA
